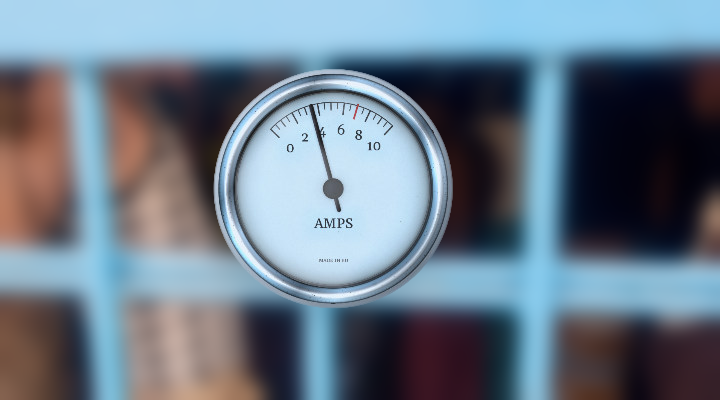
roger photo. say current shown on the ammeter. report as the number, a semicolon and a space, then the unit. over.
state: 3.5; A
